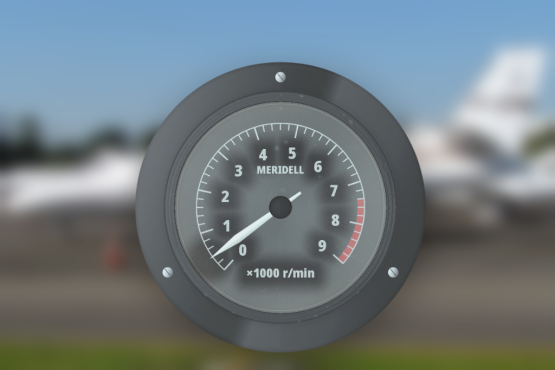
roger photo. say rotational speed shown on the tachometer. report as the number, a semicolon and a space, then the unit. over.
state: 400; rpm
